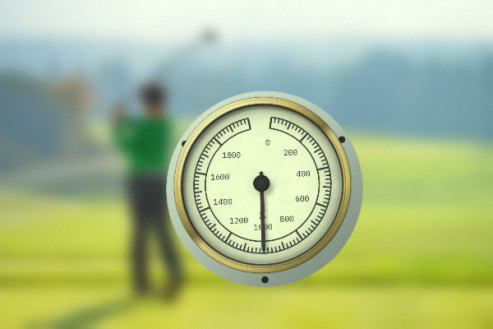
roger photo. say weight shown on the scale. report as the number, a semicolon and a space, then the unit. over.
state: 1000; g
